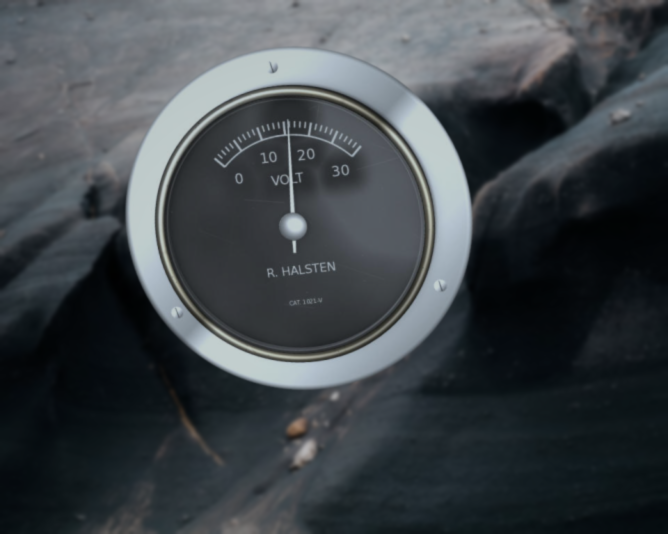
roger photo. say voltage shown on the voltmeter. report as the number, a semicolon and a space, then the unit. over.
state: 16; V
